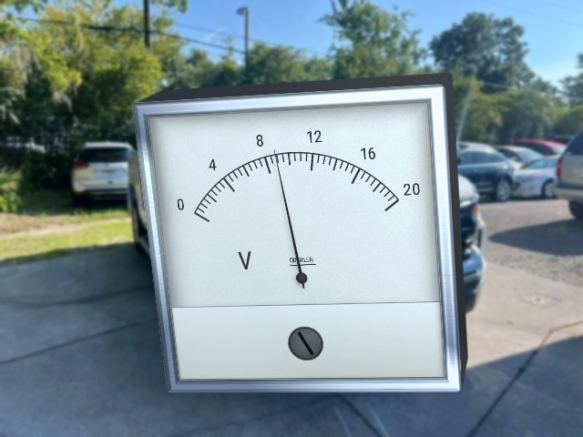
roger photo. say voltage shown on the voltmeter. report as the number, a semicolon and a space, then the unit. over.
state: 9; V
